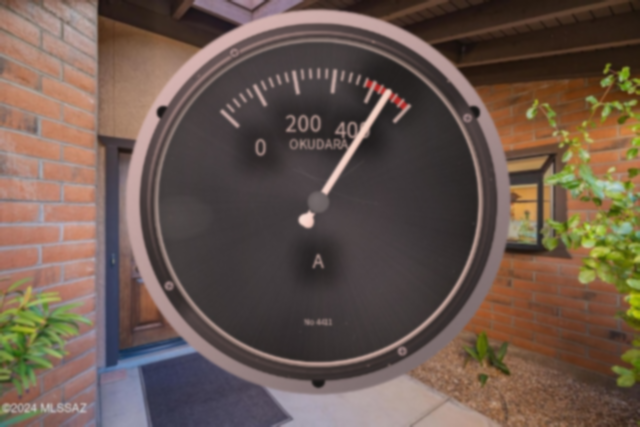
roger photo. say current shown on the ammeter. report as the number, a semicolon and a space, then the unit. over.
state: 440; A
